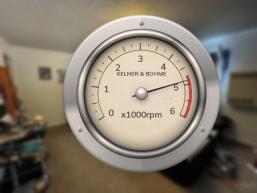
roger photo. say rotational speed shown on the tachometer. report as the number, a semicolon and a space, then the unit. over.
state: 4875; rpm
